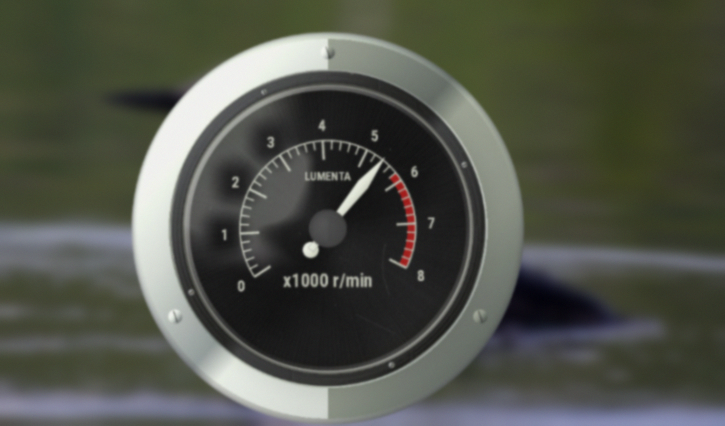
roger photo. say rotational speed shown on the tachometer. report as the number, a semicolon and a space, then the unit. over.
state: 5400; rpm
